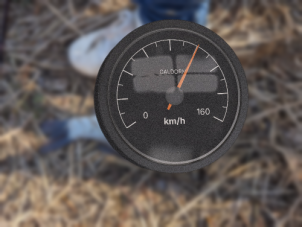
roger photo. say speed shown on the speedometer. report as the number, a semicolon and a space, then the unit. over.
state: 100; km/h
